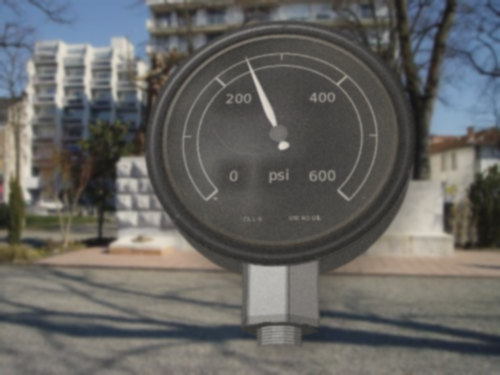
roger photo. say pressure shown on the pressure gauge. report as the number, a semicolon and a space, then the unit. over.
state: 250; psi
